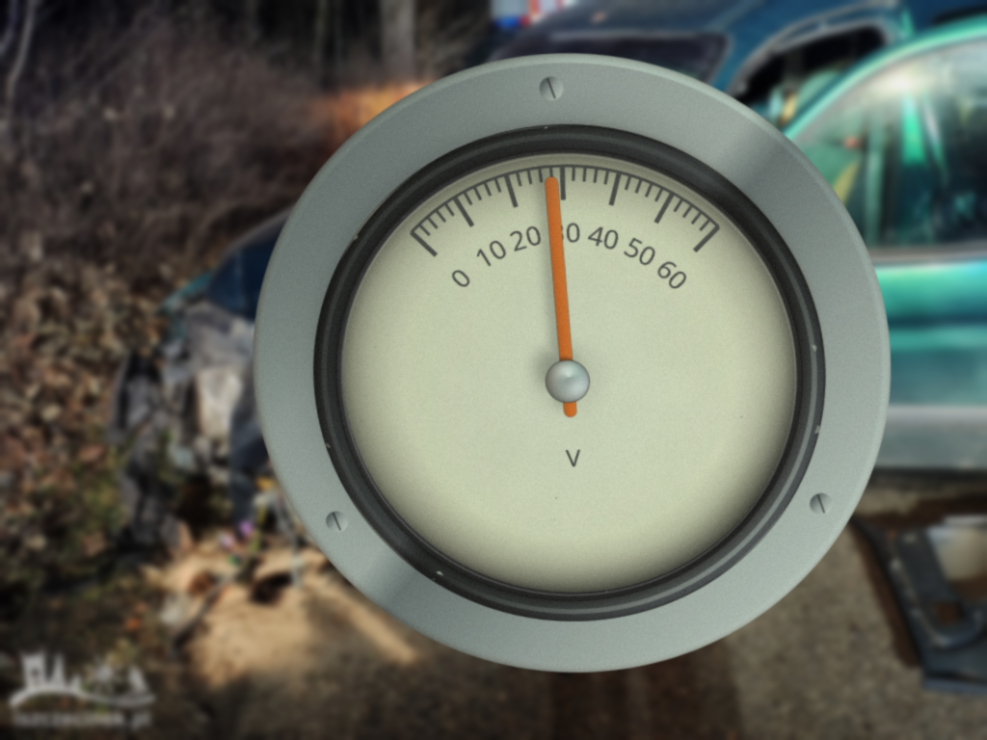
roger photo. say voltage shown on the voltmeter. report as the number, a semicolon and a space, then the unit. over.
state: 28; V
